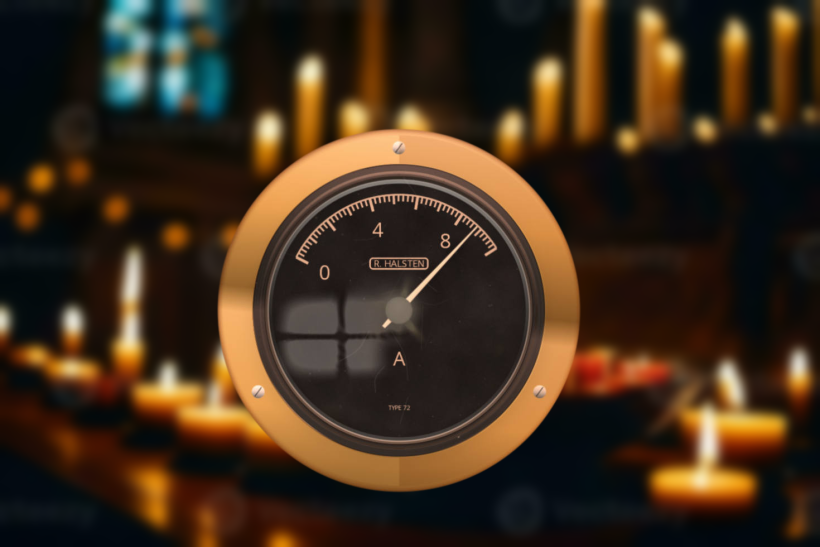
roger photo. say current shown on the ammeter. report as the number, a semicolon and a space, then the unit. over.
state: 8.8; A
